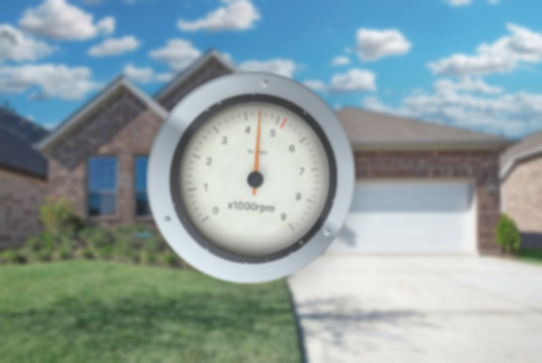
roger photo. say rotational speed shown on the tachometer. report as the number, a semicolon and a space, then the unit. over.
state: 4400; rpm
